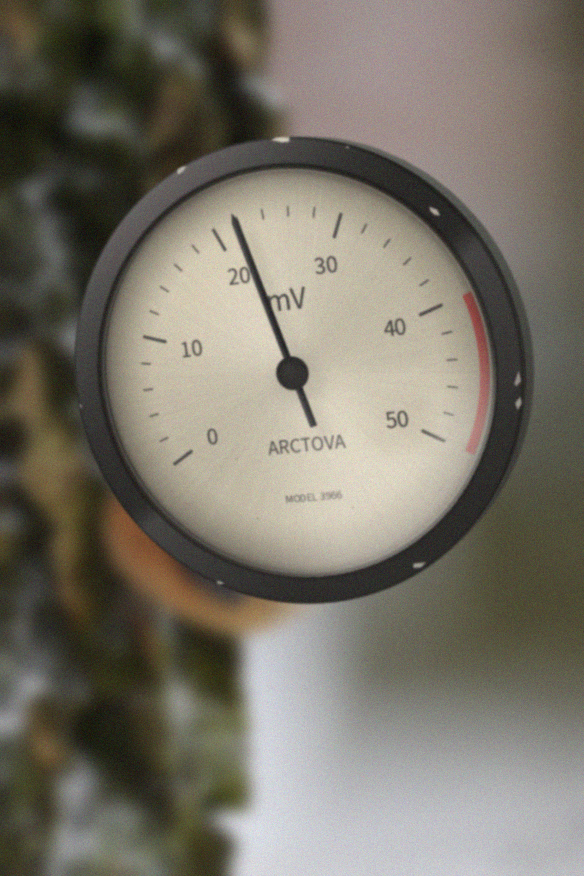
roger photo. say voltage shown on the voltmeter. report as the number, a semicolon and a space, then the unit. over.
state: 22; mV
